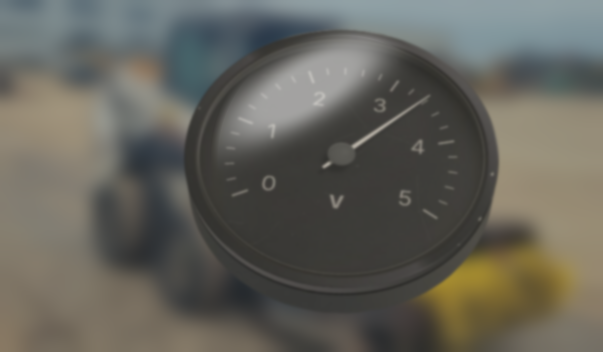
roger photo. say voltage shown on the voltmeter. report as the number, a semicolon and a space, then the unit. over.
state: 3.4; V
